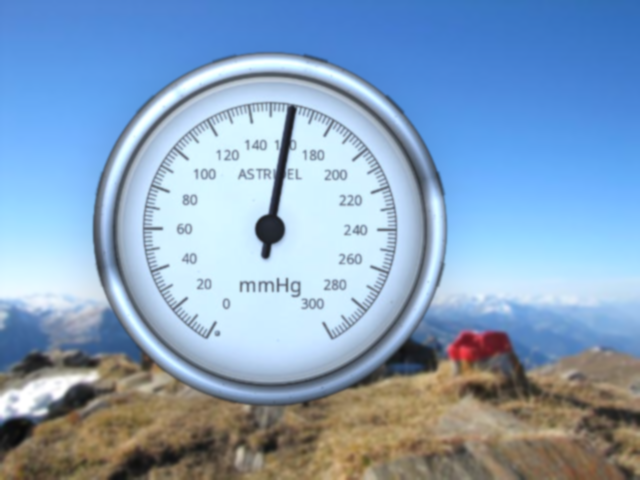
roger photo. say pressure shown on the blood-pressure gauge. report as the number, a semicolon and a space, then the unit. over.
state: 160; mmHg
